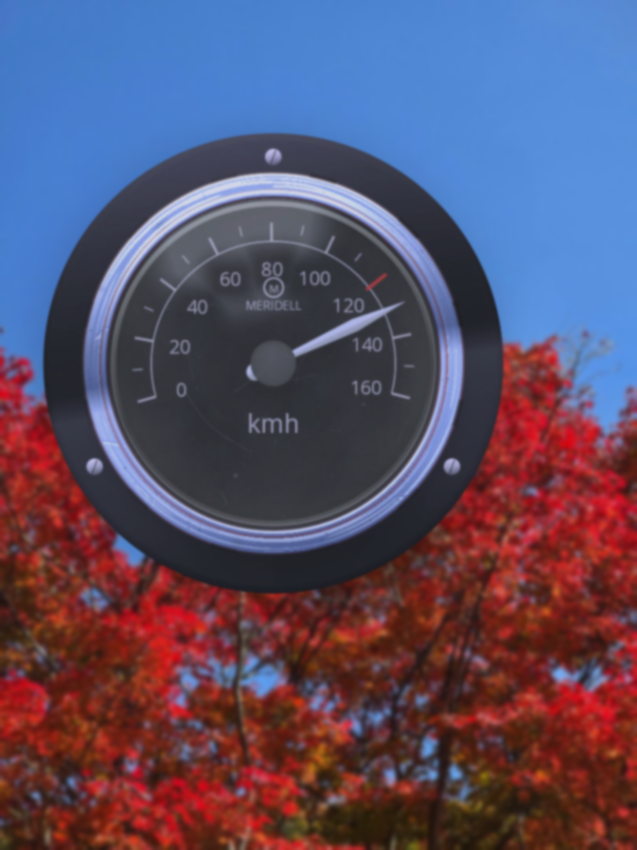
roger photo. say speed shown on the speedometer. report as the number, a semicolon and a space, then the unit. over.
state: 130; km/h
